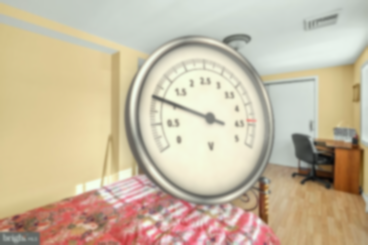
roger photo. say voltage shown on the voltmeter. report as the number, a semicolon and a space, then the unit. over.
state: 1; V
